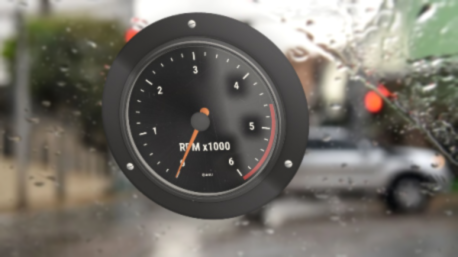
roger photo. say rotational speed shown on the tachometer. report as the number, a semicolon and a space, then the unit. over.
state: 0; rpm
